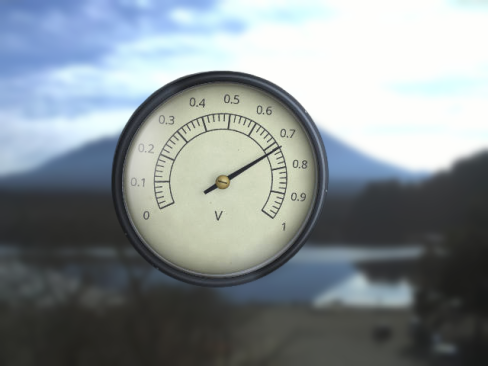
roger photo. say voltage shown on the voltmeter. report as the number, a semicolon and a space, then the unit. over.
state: 0.72; V
